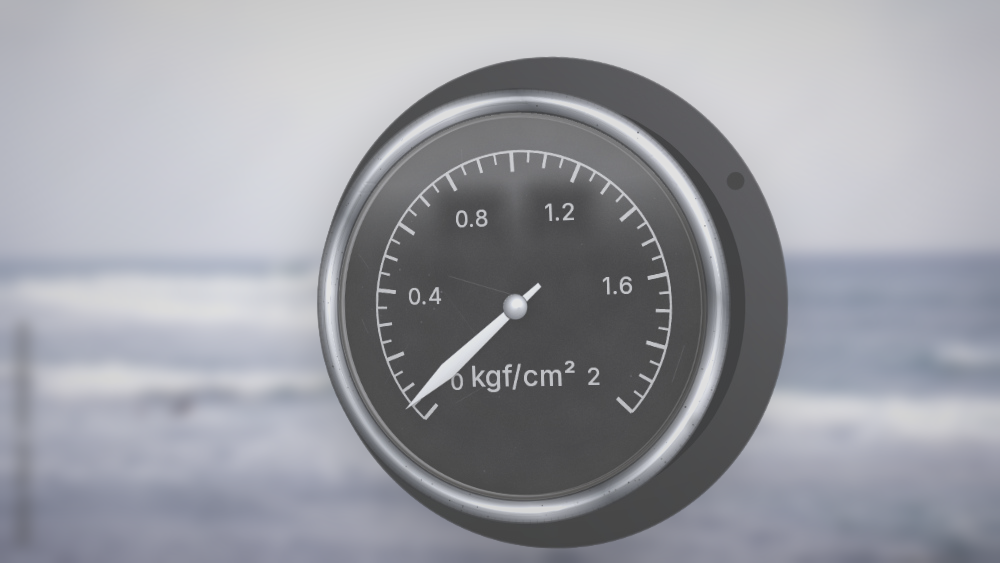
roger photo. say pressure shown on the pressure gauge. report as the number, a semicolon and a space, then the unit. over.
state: 0.05; kg/cm²
